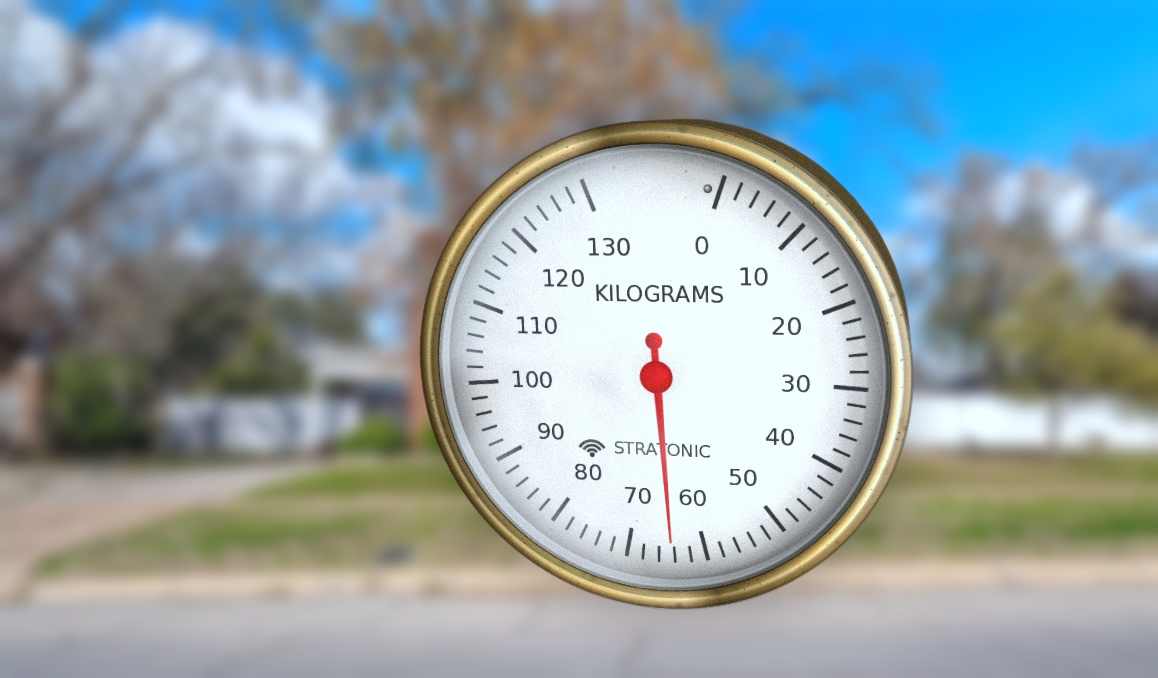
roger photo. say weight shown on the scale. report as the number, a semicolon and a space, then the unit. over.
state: 64; kg
